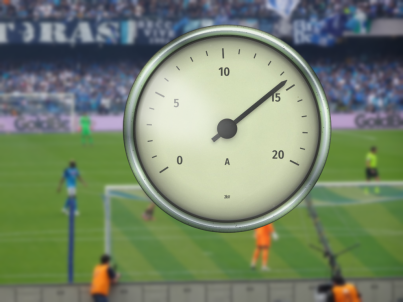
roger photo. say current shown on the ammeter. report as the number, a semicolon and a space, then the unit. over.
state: 14.5; A
